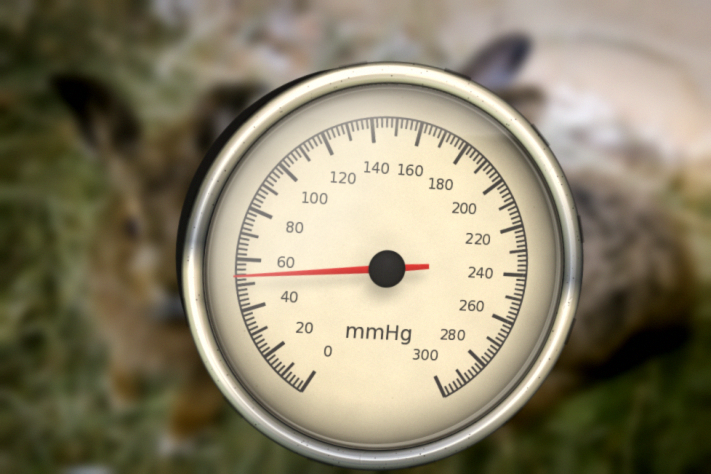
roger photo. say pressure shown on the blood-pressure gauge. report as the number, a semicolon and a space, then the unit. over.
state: 54; mmHg
